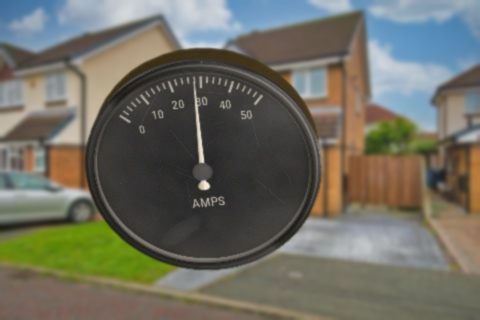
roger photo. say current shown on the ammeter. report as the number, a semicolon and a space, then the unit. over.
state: 28; A
